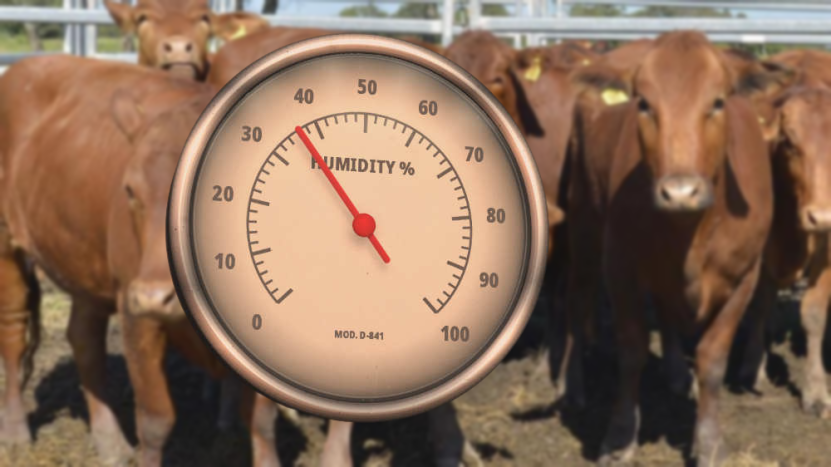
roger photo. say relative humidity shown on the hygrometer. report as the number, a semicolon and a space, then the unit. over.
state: 36; %
